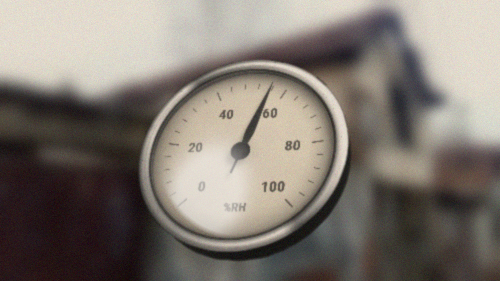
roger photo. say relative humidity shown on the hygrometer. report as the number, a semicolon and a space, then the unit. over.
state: 56; %
